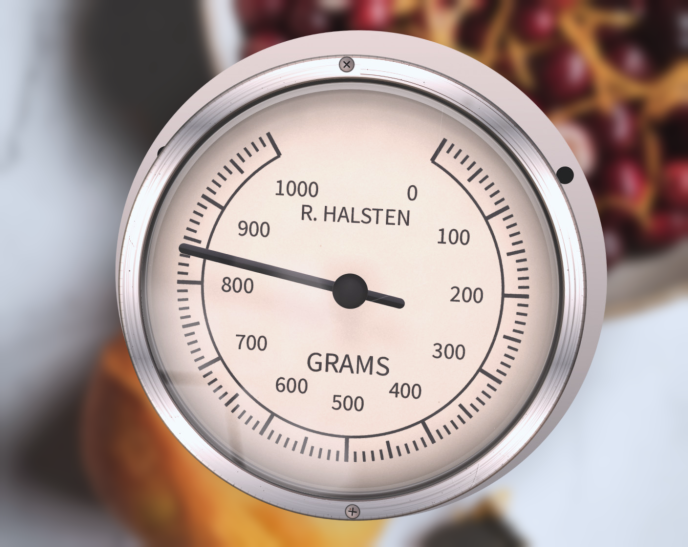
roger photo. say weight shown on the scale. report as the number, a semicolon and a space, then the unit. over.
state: 840; g
